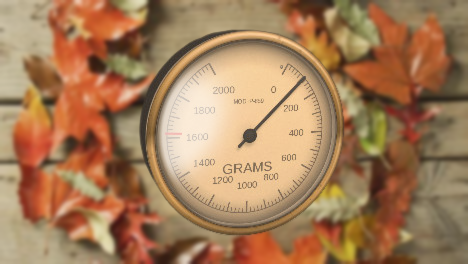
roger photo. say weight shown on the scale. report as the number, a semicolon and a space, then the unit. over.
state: 100; g
